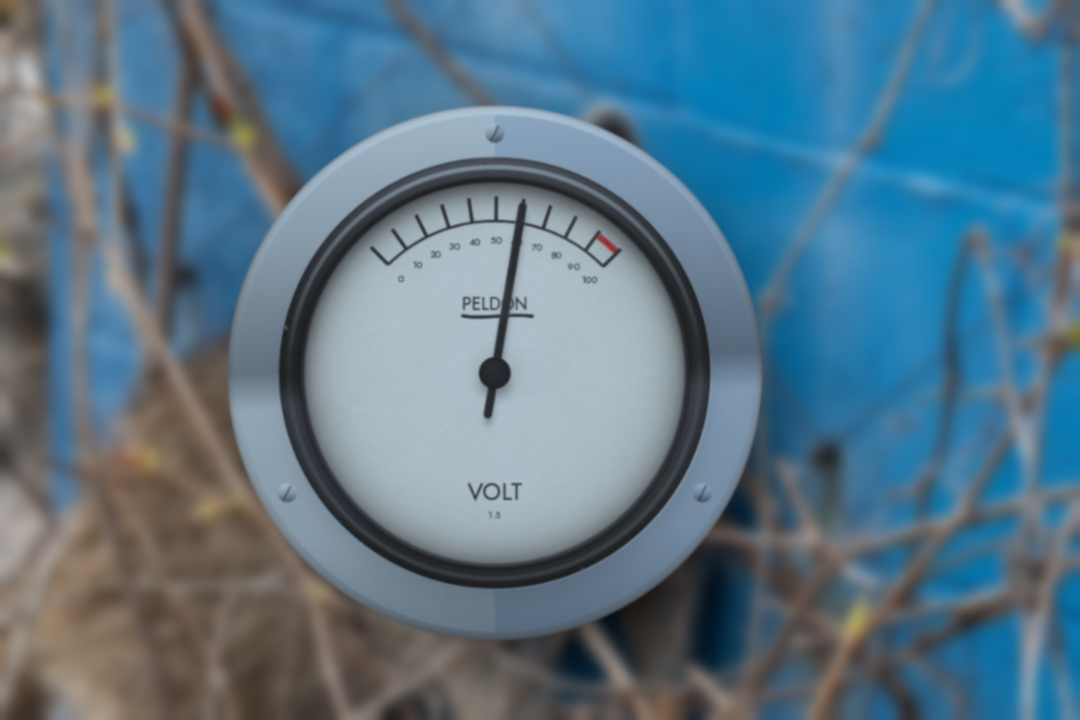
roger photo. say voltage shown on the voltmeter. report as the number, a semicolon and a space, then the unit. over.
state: 60; V
